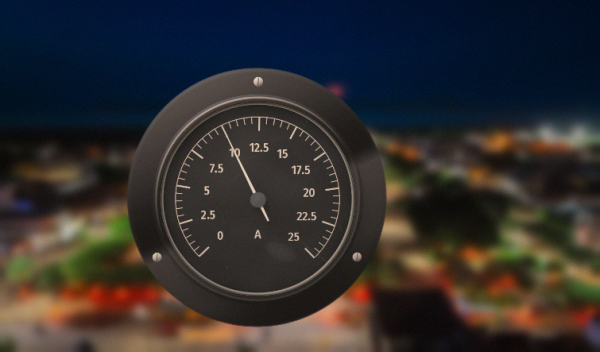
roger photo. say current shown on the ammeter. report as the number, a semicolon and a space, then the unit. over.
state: 10; A
